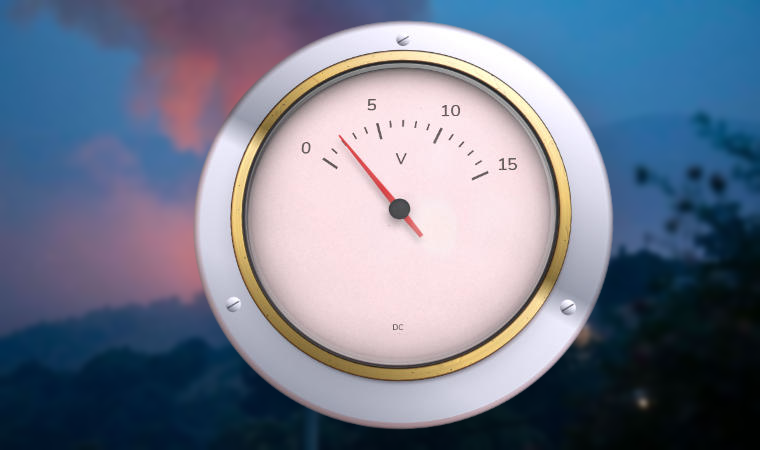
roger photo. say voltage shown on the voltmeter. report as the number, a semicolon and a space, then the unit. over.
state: 2; V
